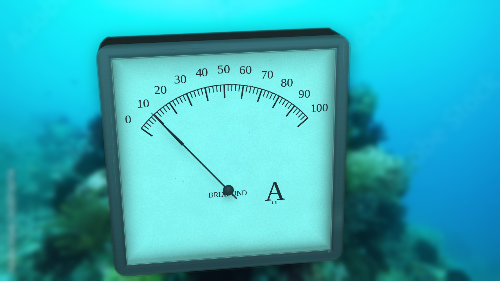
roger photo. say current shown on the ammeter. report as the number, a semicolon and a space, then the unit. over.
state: 10; A
